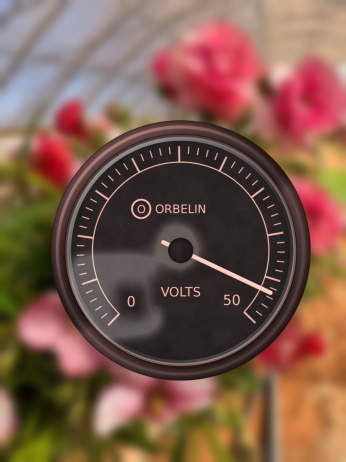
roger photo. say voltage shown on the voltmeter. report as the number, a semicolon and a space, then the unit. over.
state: 46.5; V
